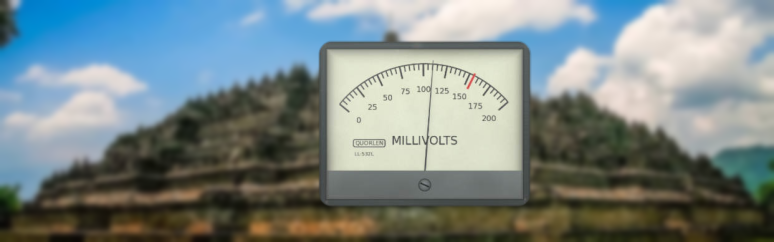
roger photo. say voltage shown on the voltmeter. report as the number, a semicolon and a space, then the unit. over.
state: 110; mV
